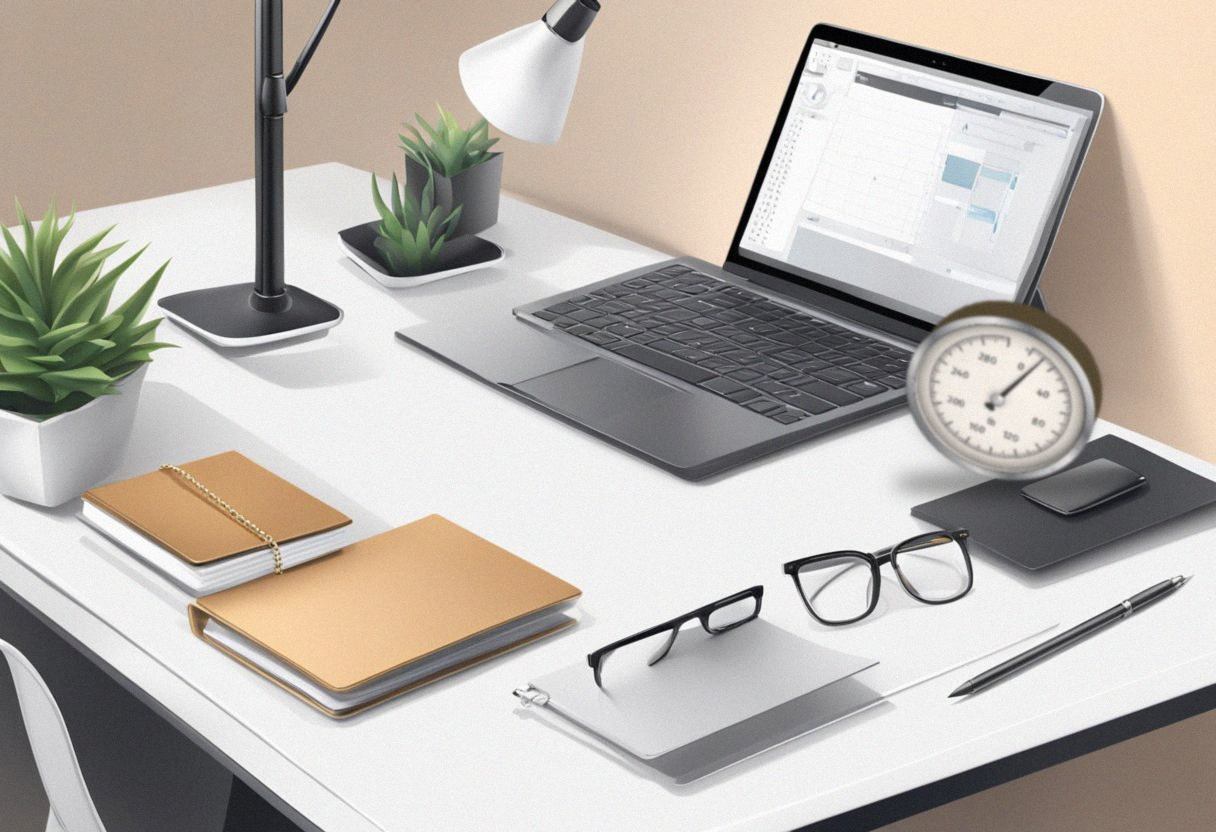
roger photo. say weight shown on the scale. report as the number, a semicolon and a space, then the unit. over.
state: 10; lb
